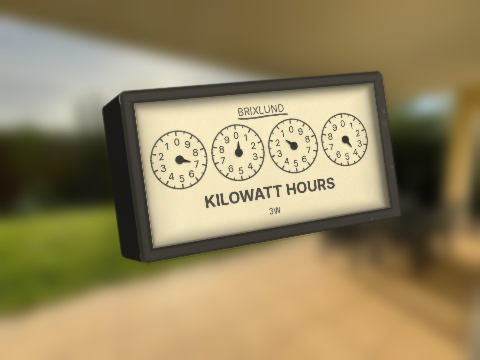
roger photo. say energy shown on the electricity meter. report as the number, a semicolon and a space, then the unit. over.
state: 7014; kWh
